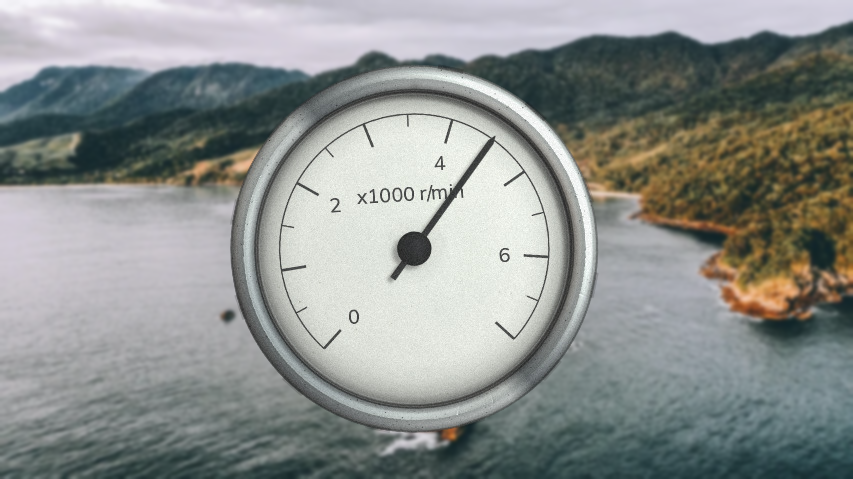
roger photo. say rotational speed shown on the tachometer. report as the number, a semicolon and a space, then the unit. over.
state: 4500; rpm
